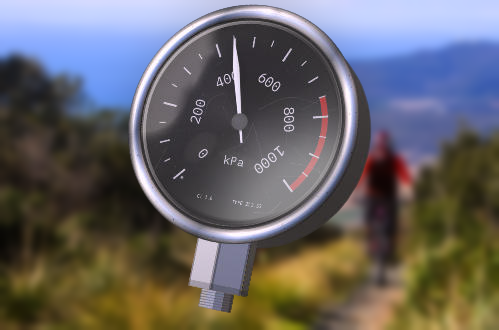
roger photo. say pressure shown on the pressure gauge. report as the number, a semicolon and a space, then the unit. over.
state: 450; kPa
